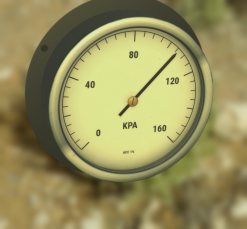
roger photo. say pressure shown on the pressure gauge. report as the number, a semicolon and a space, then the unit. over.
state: 105; kPa
